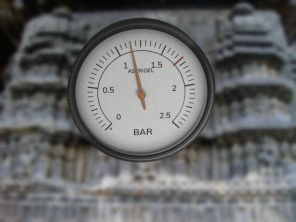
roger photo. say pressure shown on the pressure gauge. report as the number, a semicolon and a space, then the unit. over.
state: 1.15; bar
